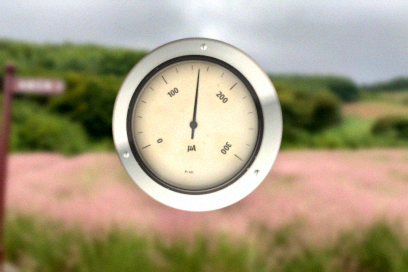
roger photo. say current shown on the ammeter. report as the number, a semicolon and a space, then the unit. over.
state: 150; µA
